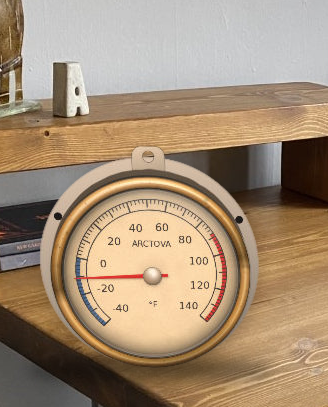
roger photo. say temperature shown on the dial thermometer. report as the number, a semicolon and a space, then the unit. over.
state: -10; °F
